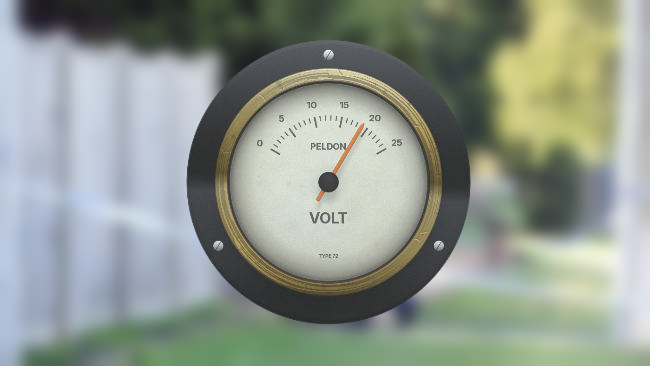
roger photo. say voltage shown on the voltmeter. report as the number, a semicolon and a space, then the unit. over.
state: 19; V
